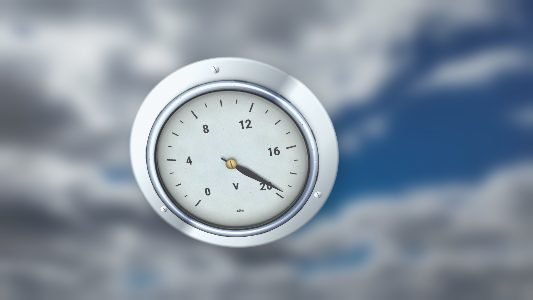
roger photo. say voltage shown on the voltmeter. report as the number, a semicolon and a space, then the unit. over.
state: 19.5; V
